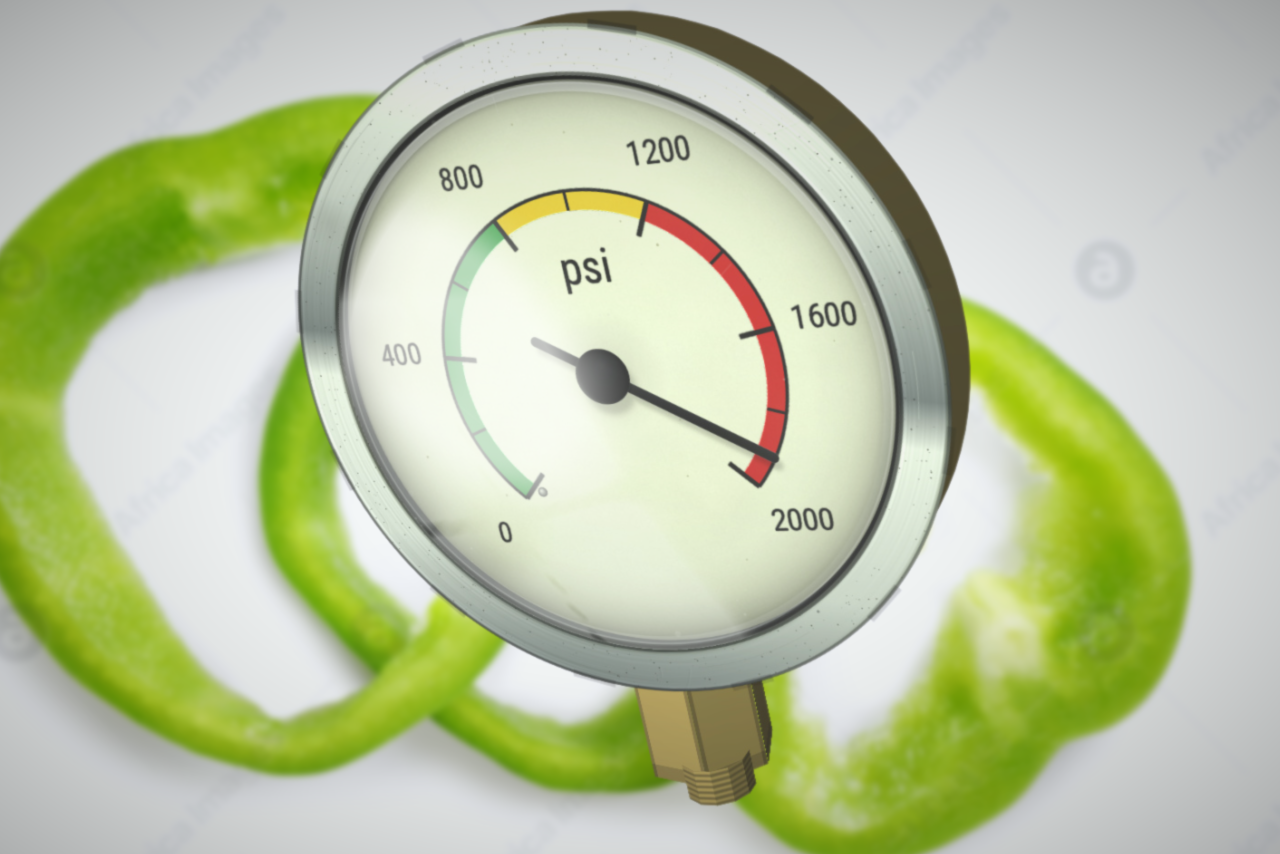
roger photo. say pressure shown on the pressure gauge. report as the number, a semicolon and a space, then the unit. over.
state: 1900; psi
